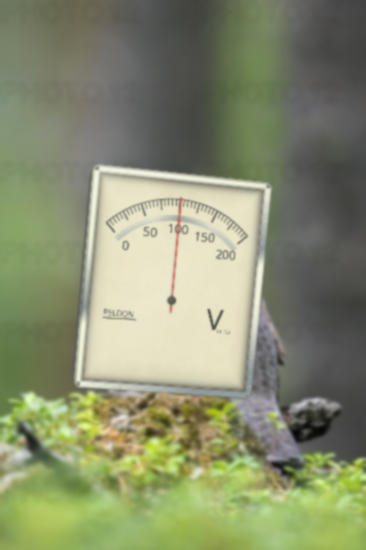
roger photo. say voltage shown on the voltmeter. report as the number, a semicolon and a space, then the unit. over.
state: 100; V
